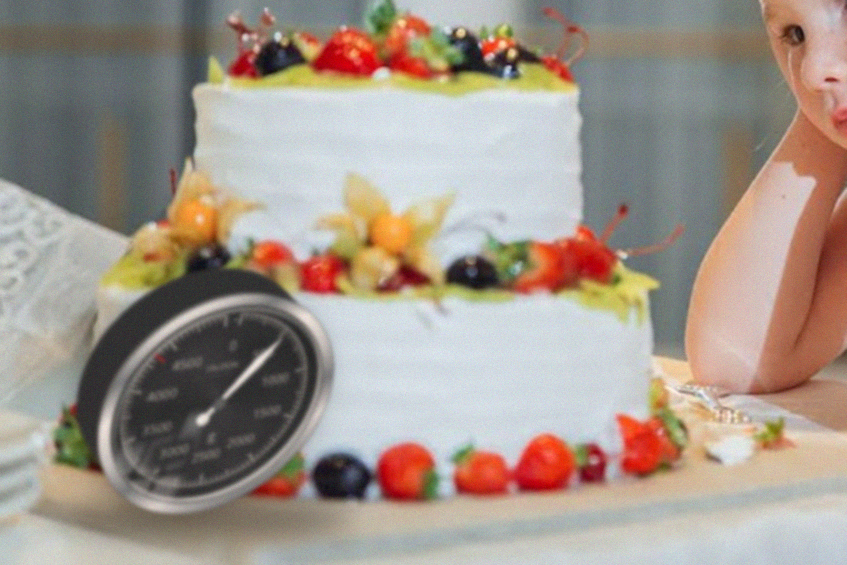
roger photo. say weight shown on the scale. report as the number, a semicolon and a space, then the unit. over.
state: 500; g
